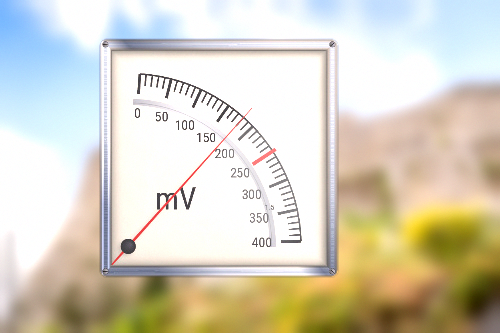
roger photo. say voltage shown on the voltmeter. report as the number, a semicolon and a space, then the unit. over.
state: 180; mV
